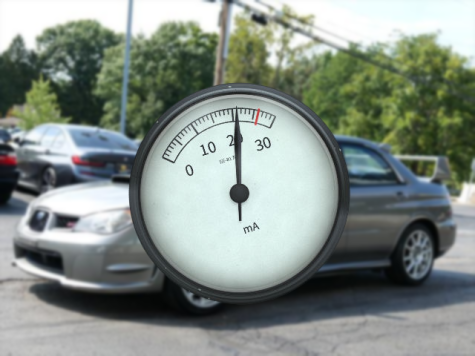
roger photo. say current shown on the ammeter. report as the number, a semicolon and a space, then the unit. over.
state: 21; mA
